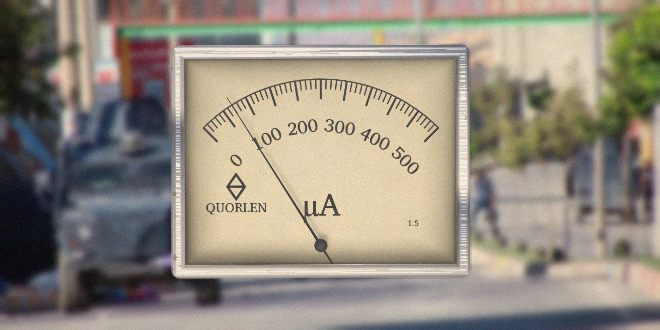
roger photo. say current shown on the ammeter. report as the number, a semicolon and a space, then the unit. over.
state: 70; µA
